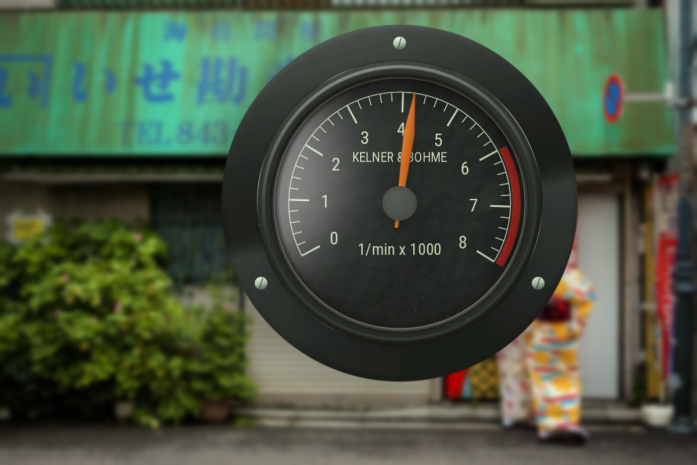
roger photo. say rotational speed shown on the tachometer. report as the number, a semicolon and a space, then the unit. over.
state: 4200; rpm
